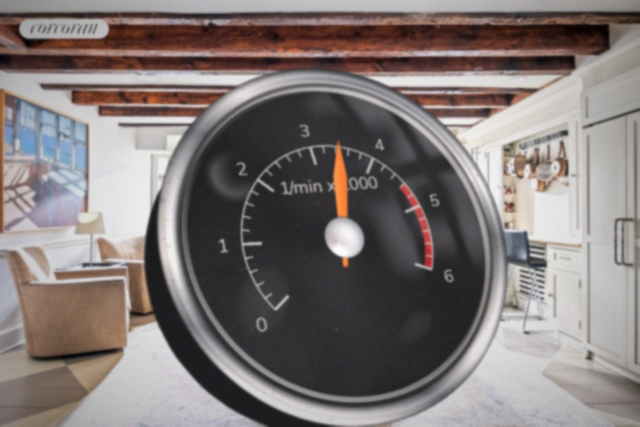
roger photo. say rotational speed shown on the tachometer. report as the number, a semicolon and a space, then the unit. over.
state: 3400; rpm
